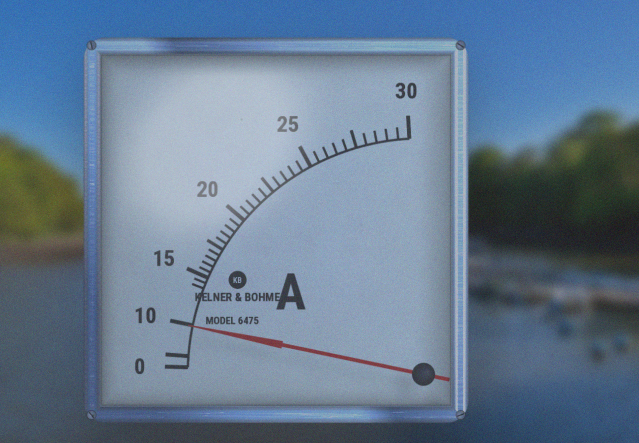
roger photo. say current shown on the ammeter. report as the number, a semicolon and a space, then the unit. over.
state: 10; A
